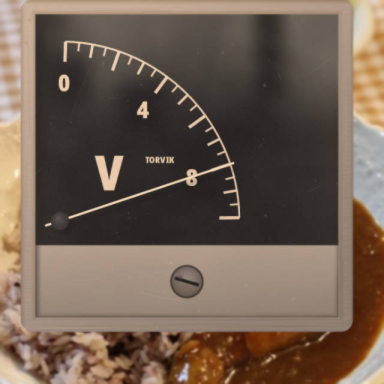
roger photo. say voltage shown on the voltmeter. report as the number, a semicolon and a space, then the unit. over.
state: 8; V
